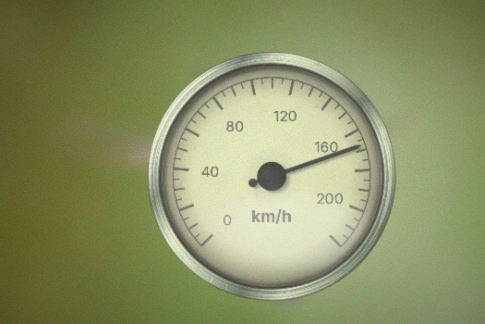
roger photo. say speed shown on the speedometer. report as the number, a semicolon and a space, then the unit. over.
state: 167.5; km/h
